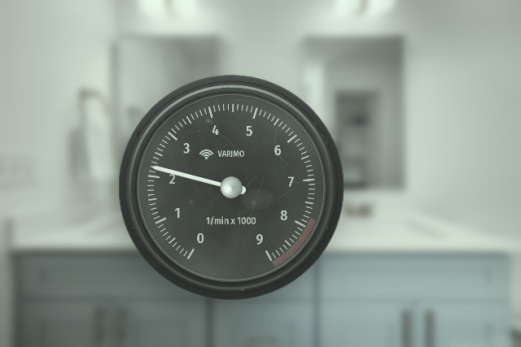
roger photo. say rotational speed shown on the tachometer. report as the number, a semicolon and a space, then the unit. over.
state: 2200; rpm
